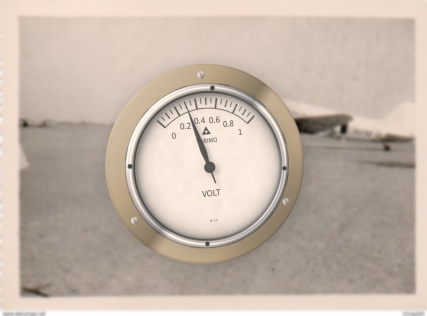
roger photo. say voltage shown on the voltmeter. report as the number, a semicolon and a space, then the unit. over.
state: 0.3; V
